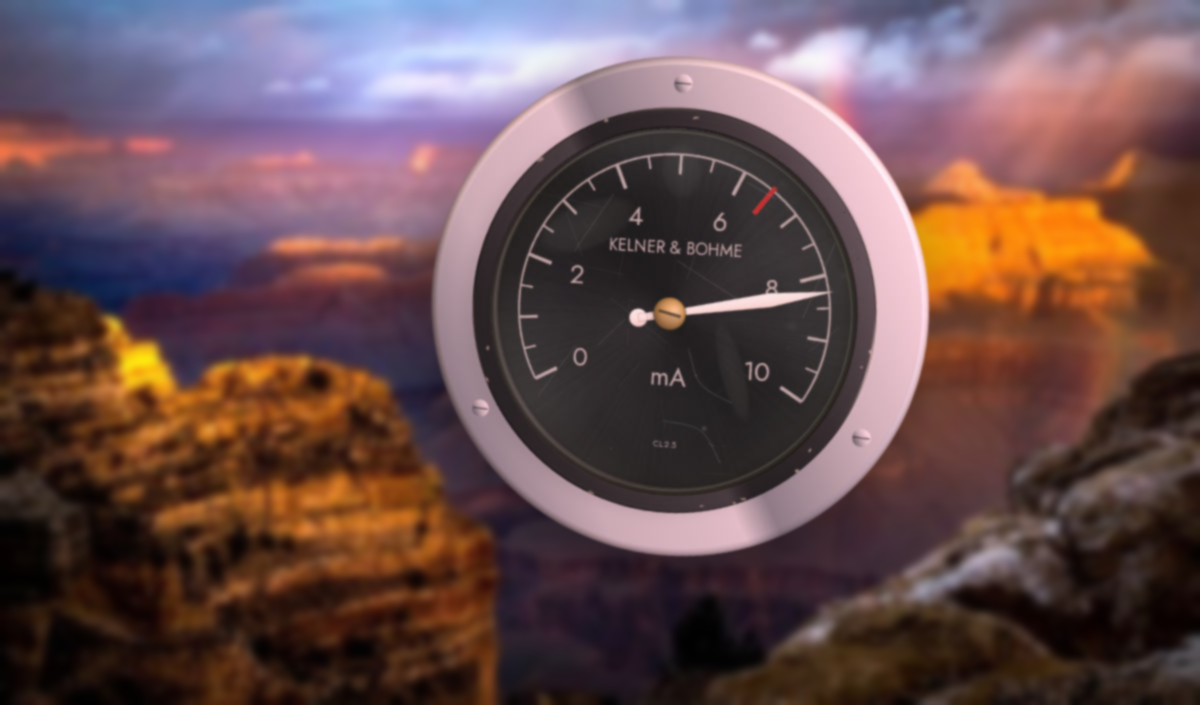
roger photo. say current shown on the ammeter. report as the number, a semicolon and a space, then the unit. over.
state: 8.25; mA
